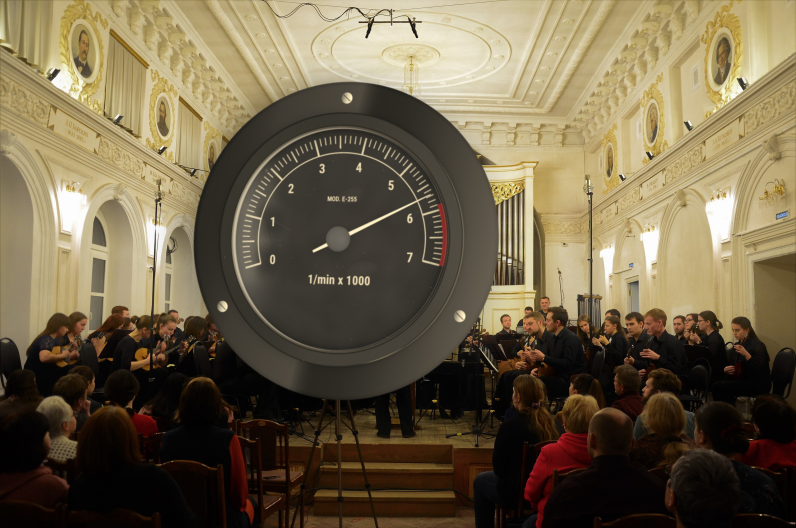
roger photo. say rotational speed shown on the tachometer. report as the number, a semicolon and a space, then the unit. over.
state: 5700; rpm
